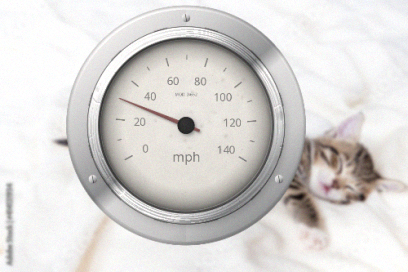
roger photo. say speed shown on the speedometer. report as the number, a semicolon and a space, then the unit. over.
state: 30; mph
